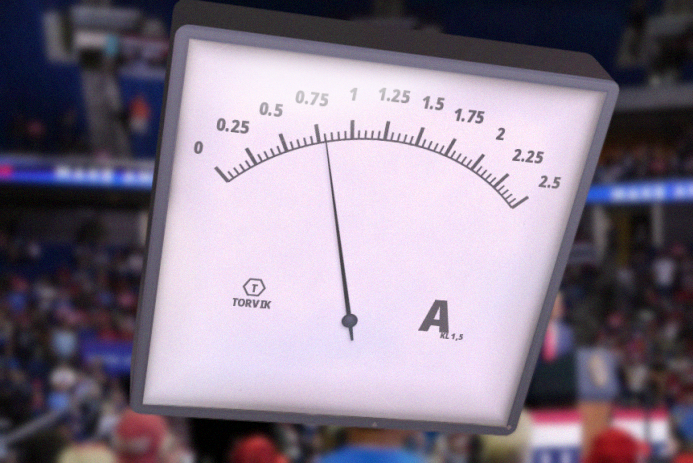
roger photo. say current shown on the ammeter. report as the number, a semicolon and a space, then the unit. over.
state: 0.8; A
